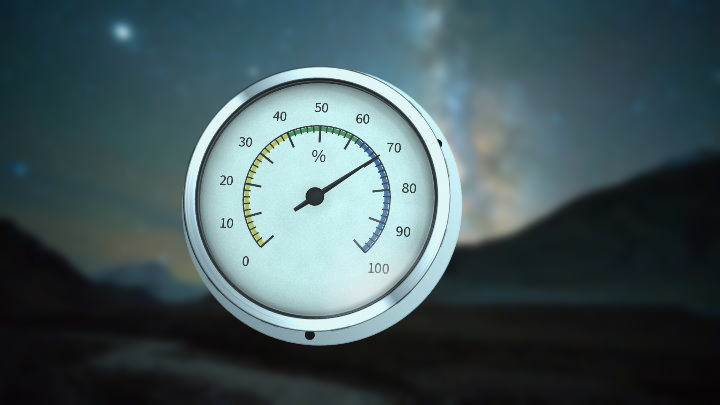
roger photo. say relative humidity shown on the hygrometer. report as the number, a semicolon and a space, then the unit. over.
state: 70; %
